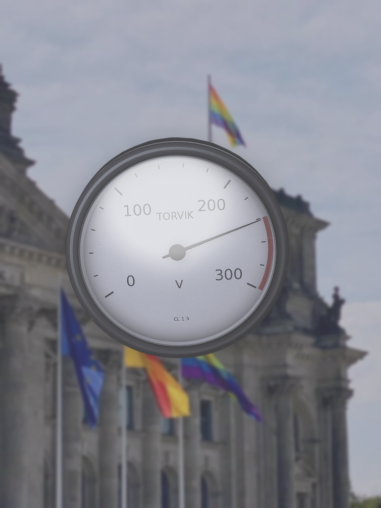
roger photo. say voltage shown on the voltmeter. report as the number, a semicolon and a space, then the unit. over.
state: 240; V
